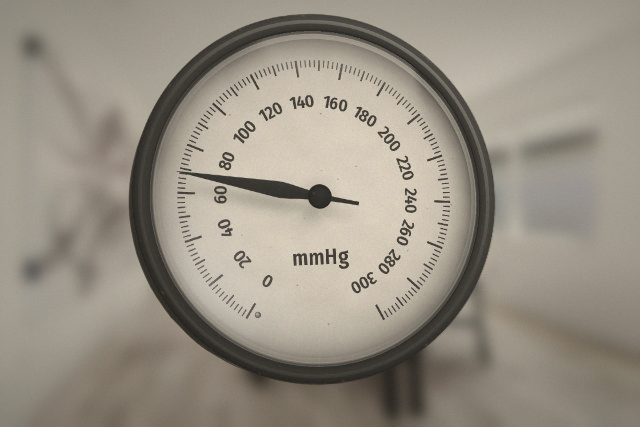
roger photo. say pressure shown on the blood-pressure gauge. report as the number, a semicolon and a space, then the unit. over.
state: 68; mmHg
